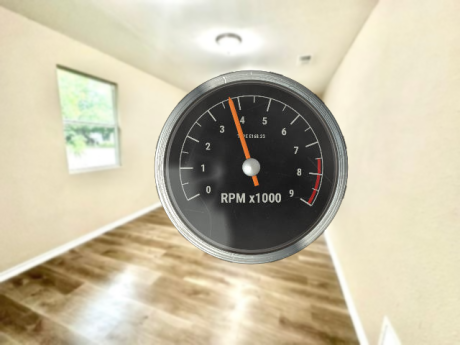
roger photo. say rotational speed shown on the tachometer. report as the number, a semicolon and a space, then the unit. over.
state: 3750; rpm
